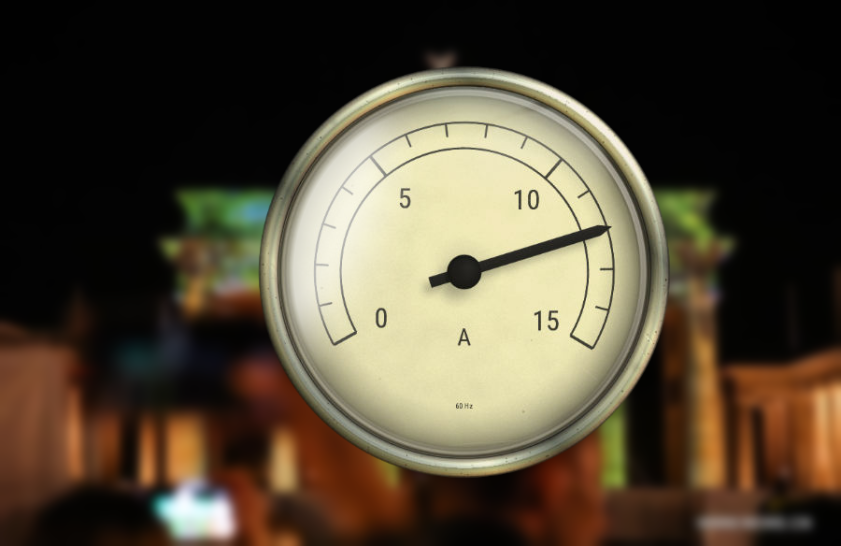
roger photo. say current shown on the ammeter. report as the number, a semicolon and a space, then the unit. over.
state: 12; A
